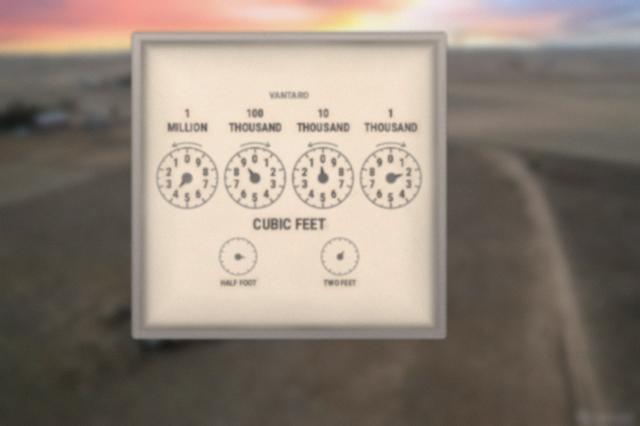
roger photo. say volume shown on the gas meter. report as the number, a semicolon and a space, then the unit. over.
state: 390200; ft³
